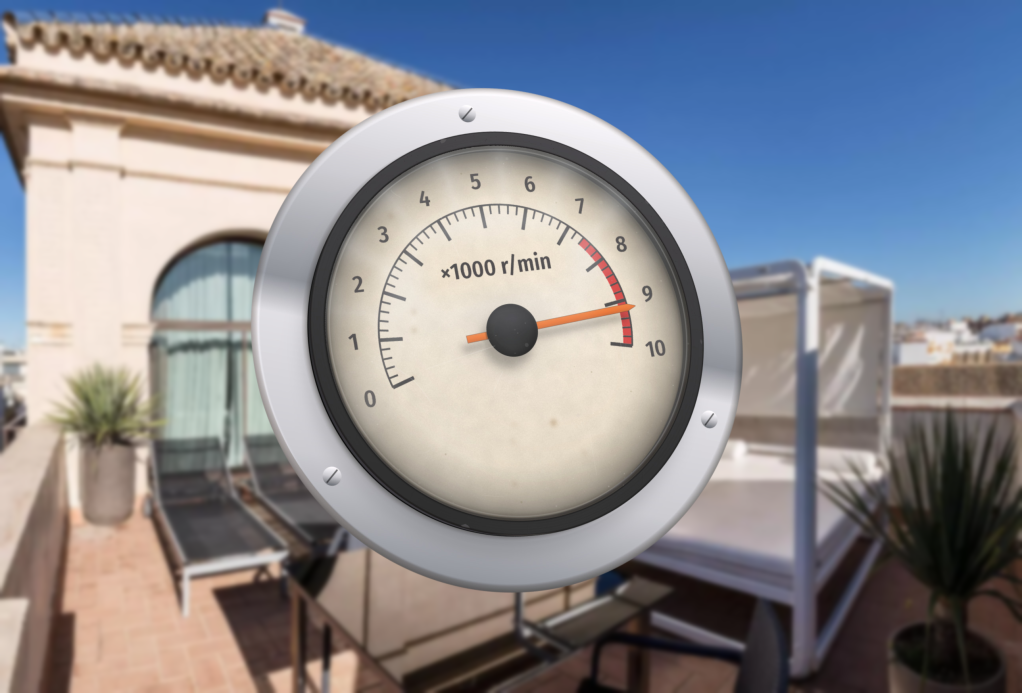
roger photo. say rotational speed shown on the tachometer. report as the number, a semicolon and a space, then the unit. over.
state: 9200; rpm
